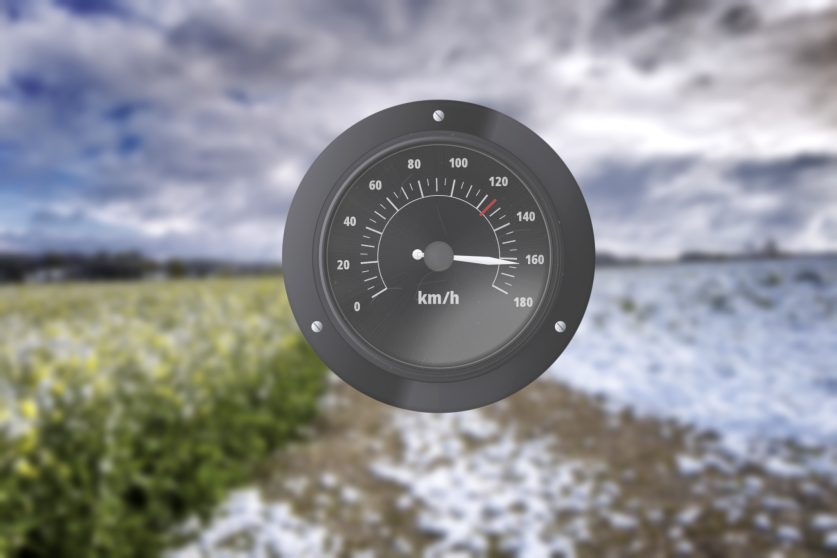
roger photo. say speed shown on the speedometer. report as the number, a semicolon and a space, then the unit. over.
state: 162.5; km/h
